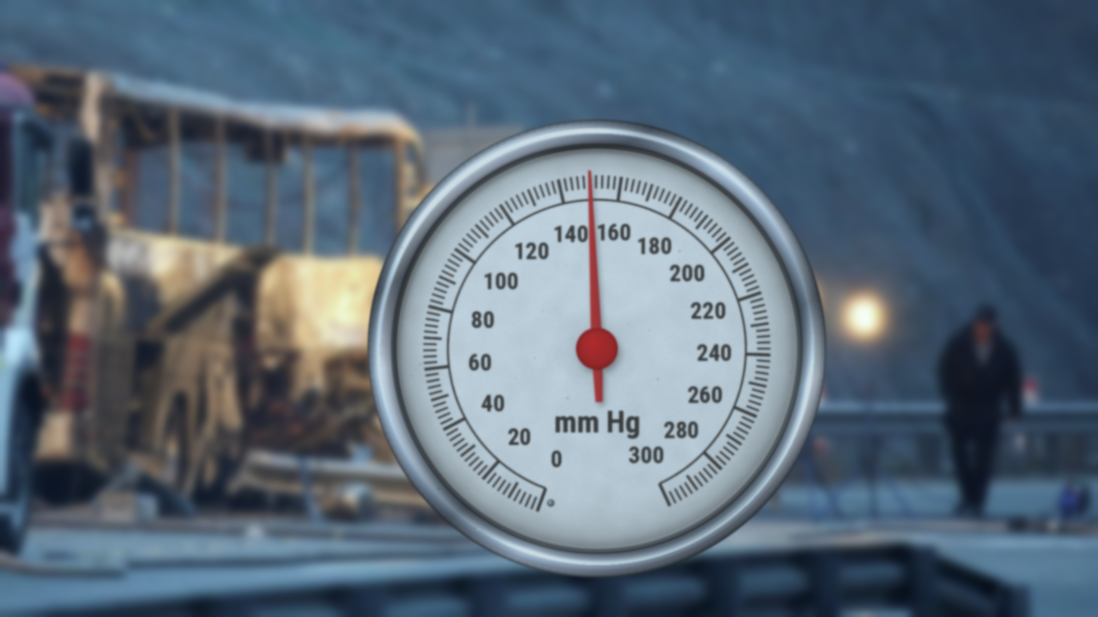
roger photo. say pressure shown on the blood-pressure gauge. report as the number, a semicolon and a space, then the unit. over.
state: 150; mmHg
